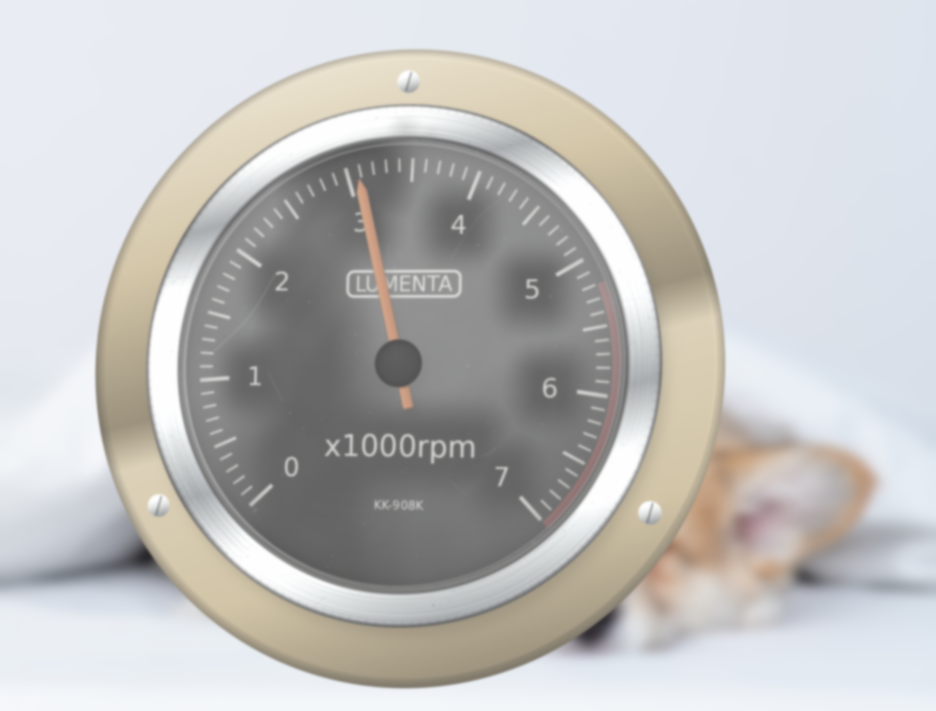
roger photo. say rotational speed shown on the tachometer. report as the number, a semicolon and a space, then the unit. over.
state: 3100; rpm
